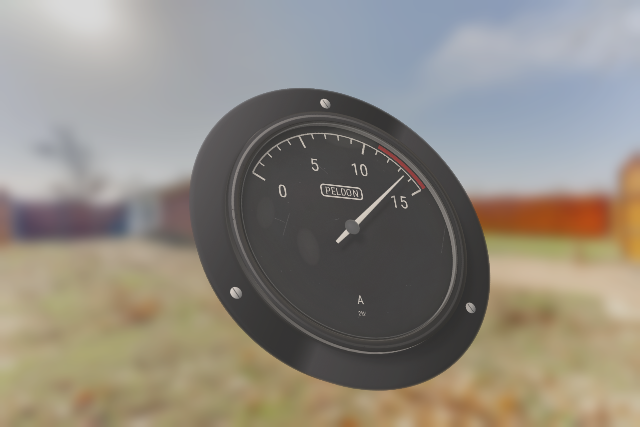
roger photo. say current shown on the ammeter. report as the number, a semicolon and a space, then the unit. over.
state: 13.5; A
